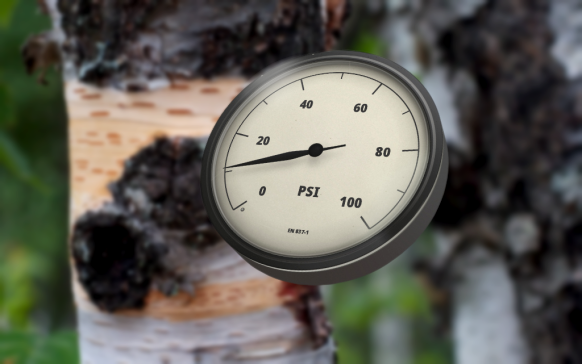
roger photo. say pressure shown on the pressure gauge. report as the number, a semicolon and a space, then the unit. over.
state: 10; psi
